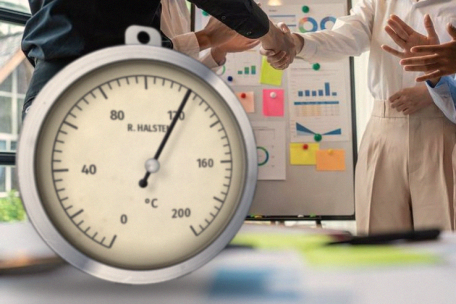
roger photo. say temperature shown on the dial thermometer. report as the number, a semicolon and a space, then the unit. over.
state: 120; °C
